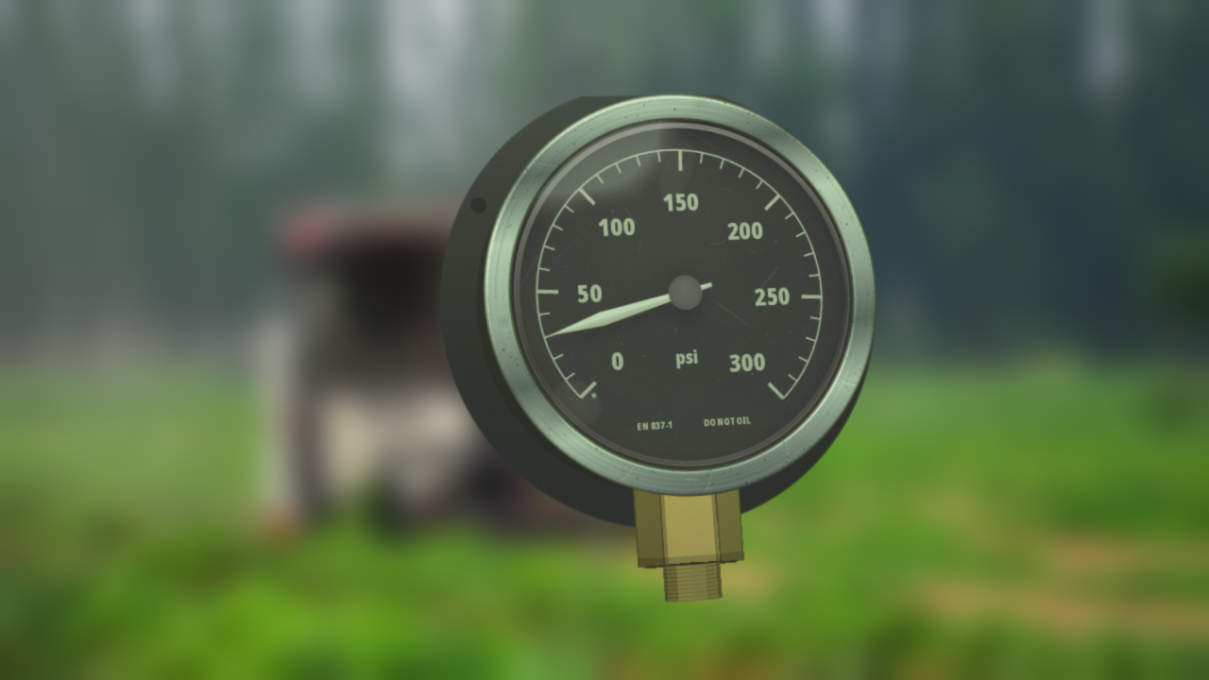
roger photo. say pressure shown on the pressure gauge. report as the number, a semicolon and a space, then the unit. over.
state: 30; psi
